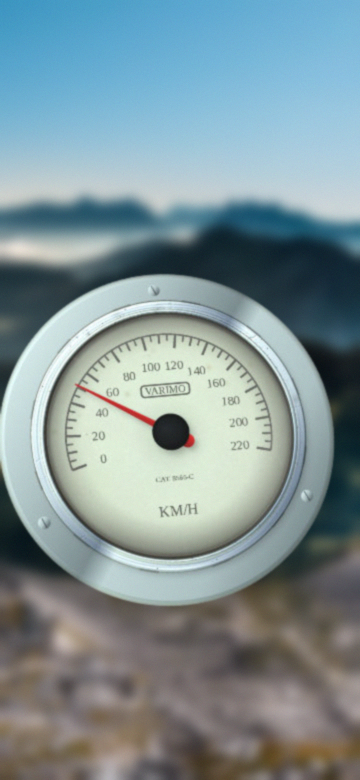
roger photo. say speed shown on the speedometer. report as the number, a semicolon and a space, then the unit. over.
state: 50; km/h
